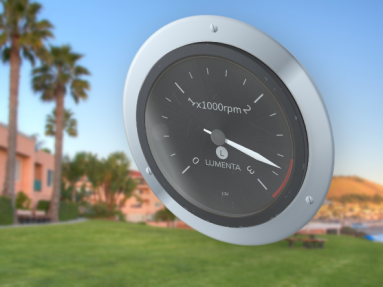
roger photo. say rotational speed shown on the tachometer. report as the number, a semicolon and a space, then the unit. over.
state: 2700; rpm
